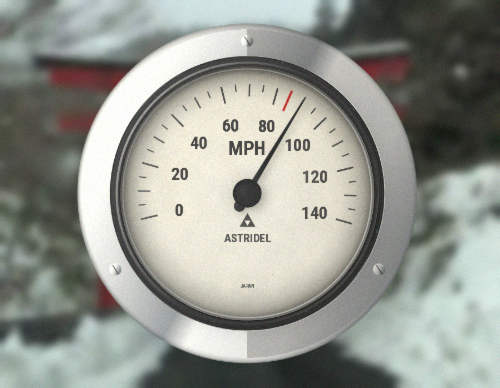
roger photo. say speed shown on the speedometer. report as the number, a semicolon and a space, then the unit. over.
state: 90; mph
